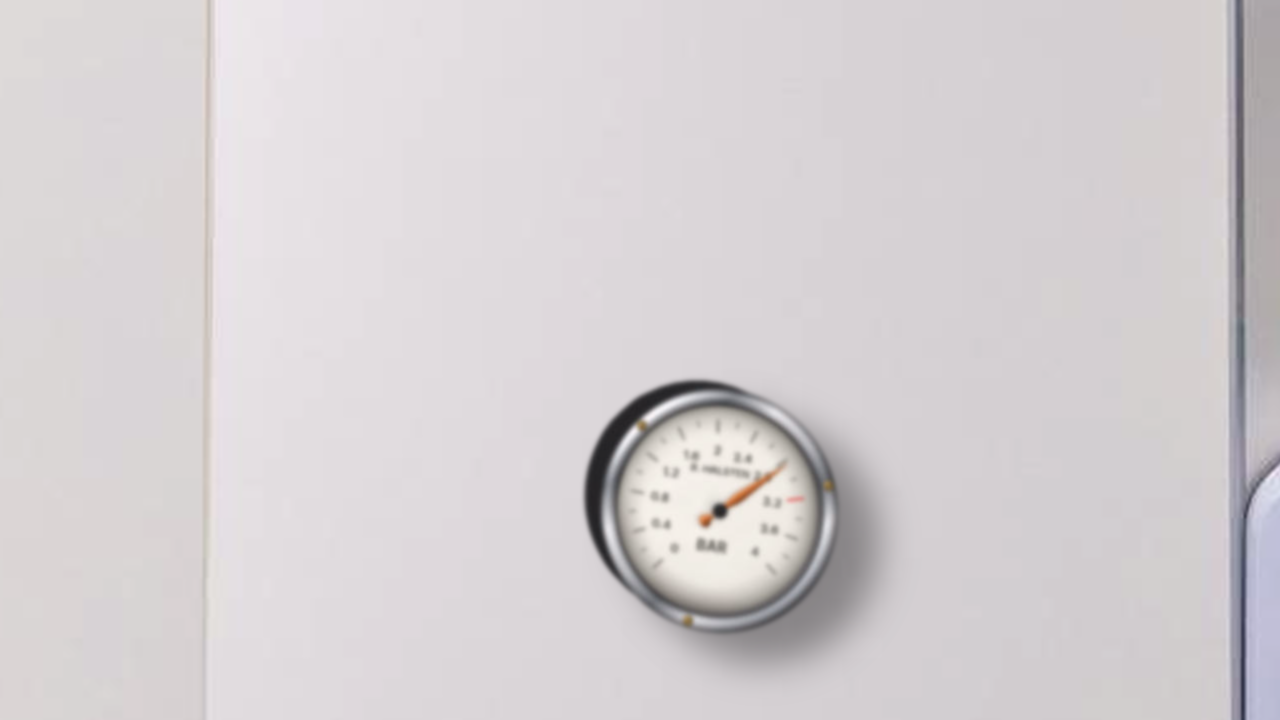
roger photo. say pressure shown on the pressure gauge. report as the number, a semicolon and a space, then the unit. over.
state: 2.8; bar
